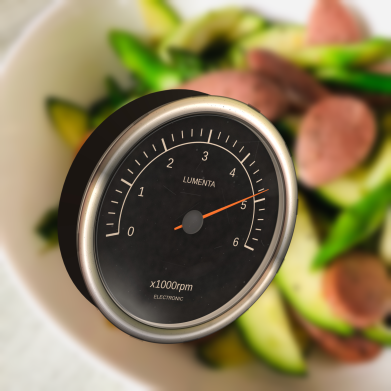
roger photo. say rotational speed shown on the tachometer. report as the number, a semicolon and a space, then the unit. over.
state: 4800; rpm
